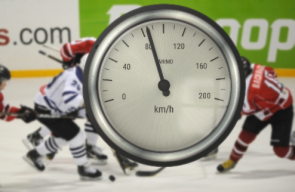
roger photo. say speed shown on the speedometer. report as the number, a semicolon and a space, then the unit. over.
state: 85; km/h
